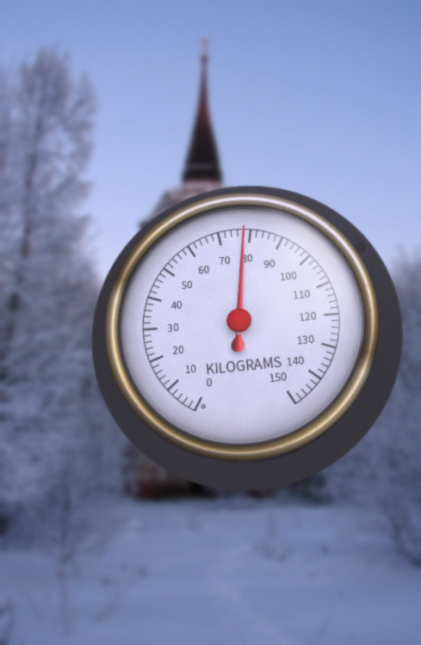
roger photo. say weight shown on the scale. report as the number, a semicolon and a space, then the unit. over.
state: 78; kg
